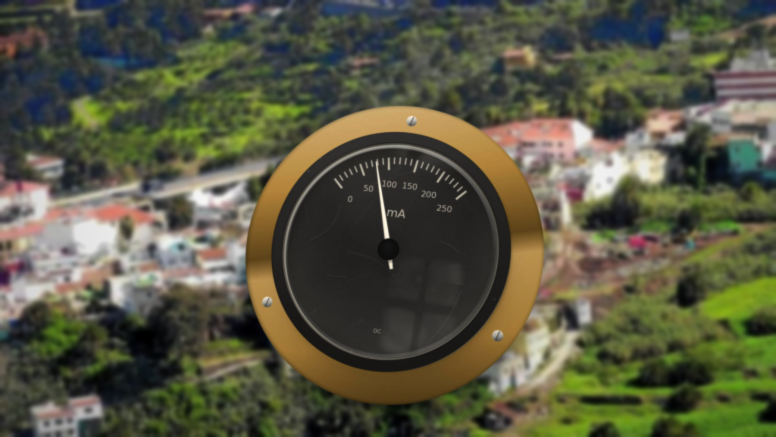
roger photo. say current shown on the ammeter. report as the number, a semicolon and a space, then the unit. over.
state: 80; mA
